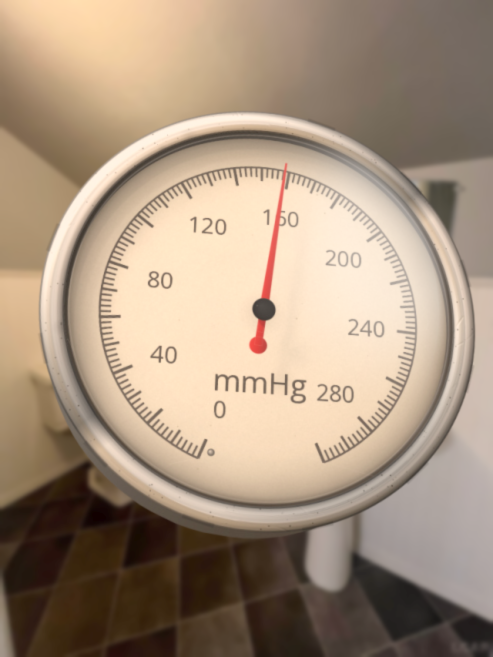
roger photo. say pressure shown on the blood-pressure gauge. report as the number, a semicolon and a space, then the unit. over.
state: 158; mmHg
